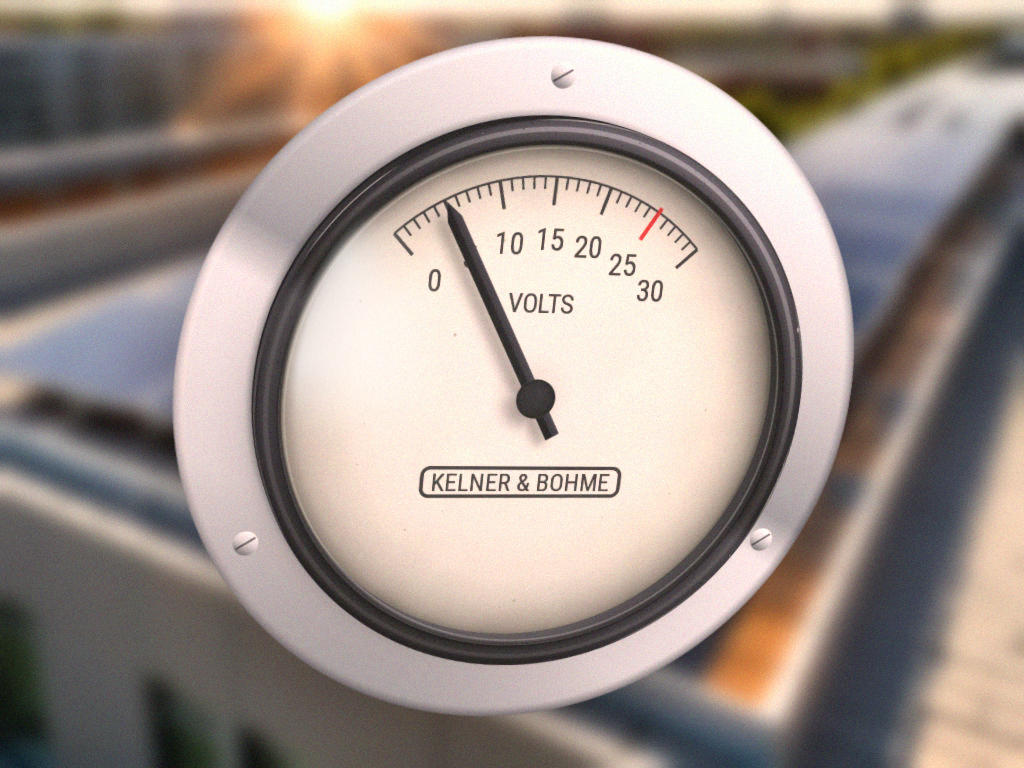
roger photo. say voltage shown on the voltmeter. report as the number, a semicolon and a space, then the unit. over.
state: 5; V
